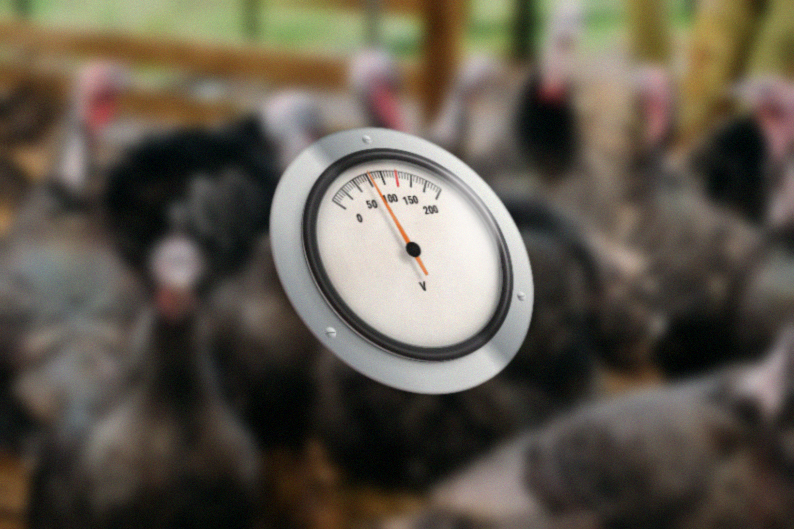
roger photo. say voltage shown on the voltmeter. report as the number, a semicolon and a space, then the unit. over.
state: 75; V
